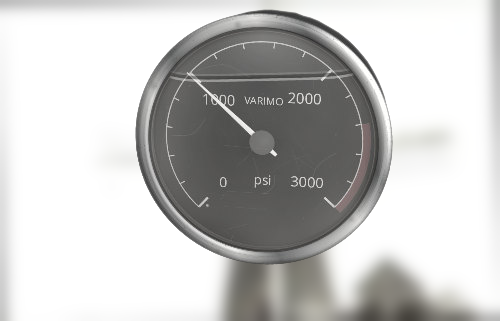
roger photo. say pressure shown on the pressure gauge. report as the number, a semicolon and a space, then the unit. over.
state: 1000; psi
